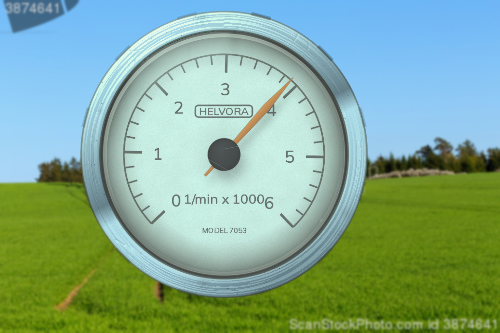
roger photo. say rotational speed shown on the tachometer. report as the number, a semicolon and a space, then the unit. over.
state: 3900; rpm
